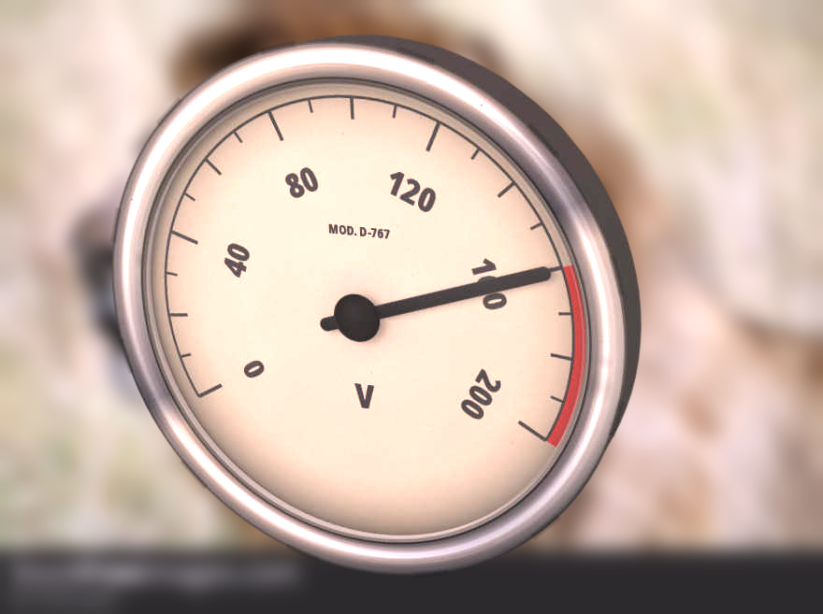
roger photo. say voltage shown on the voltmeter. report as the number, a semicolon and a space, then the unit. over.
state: 160; V
